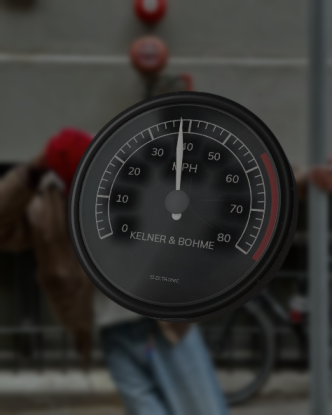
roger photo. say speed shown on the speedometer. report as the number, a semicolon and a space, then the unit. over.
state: 38; mph
